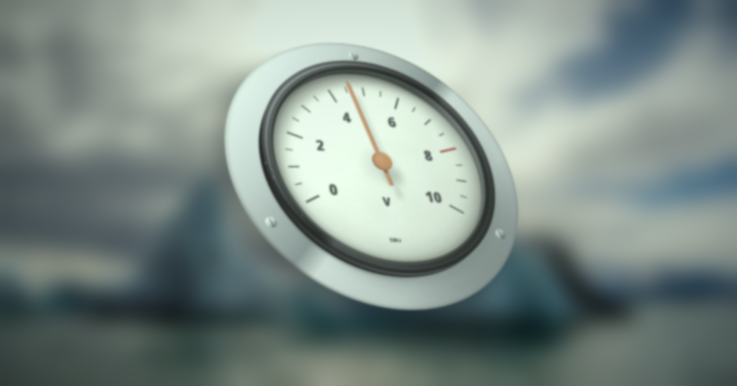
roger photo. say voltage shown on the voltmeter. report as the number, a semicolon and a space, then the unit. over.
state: 4.5; V
